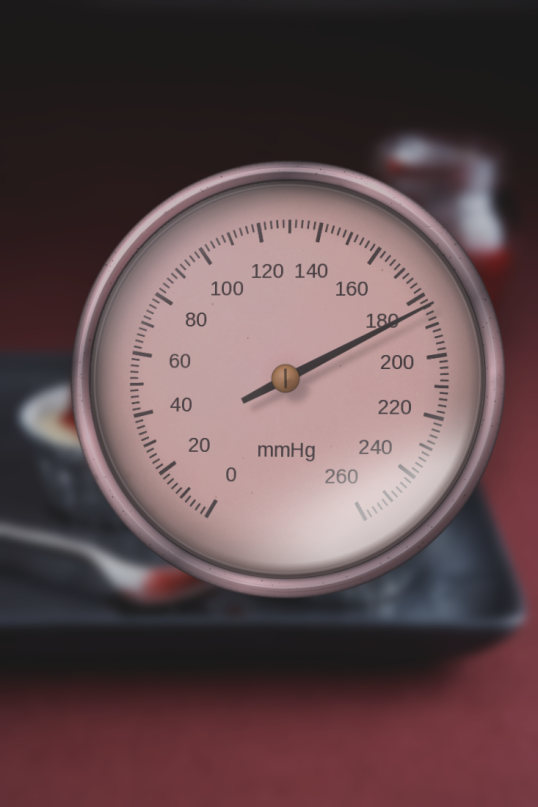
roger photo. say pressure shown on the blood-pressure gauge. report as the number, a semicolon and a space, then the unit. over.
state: 184; mmHg
